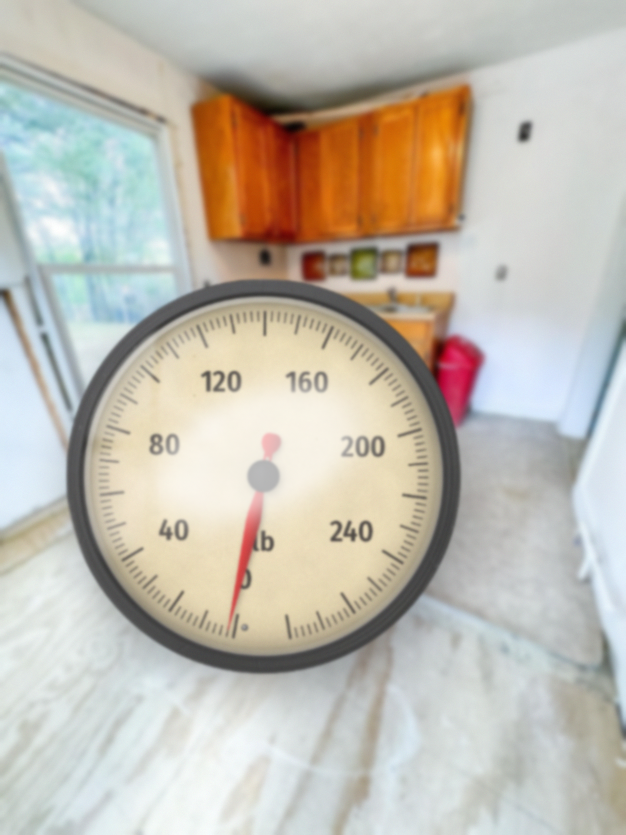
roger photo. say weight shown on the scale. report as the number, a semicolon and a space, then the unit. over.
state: 2; lb
